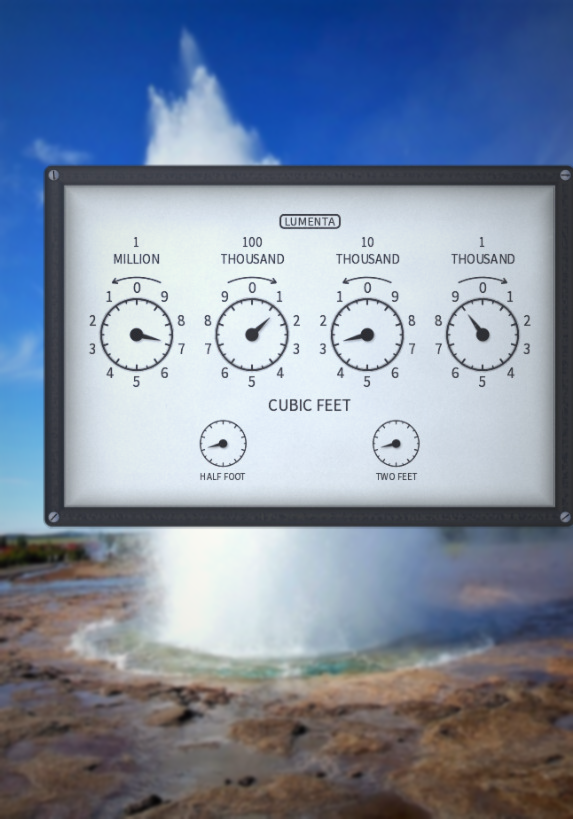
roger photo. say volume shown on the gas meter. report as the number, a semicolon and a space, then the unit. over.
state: 712900; ft³
